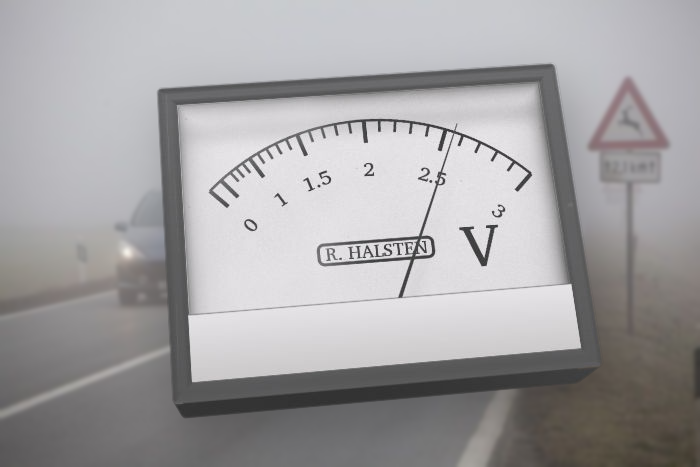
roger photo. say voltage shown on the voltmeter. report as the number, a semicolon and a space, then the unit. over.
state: 2.55; V
